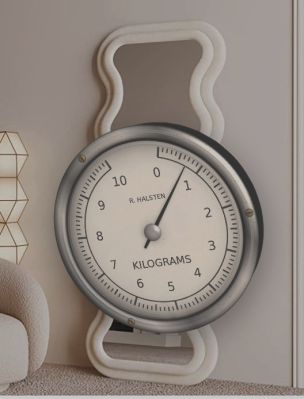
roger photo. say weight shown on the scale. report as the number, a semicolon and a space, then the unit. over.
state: 0.7; kg
